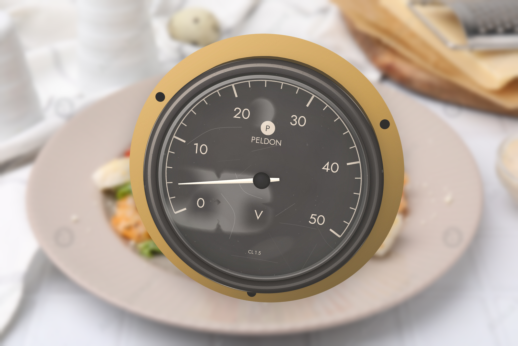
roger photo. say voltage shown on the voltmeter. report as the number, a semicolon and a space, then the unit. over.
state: 4; V
